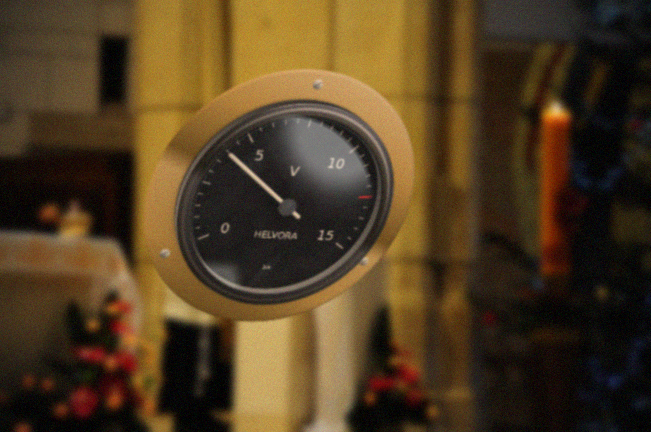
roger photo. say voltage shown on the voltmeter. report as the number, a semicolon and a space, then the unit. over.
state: 4; V
